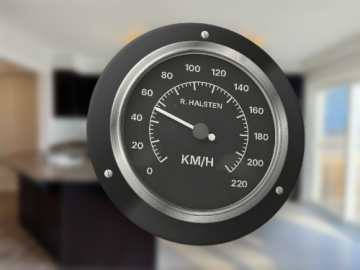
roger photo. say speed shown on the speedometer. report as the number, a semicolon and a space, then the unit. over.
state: 52; km/h
